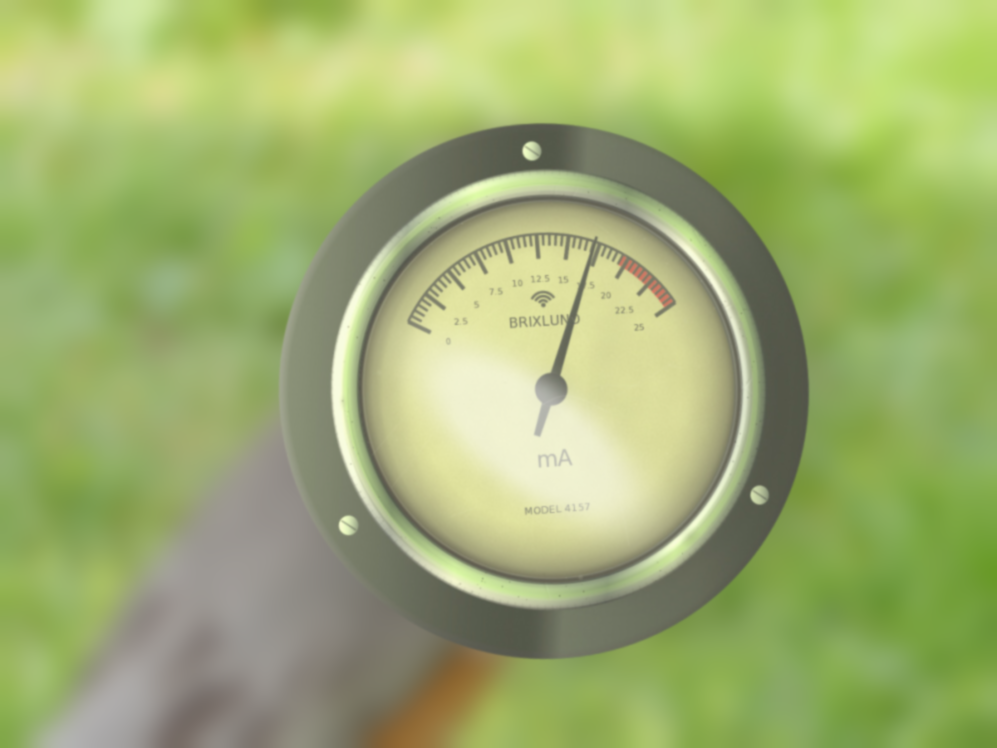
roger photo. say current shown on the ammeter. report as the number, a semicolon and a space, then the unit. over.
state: 17; mA
